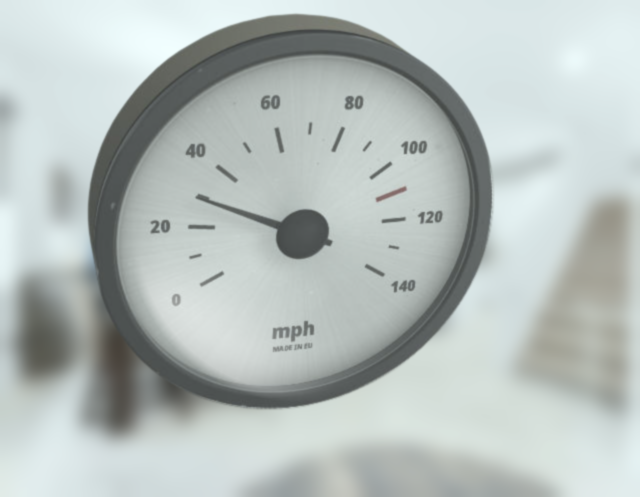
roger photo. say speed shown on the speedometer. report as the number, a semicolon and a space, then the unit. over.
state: 30; mph
